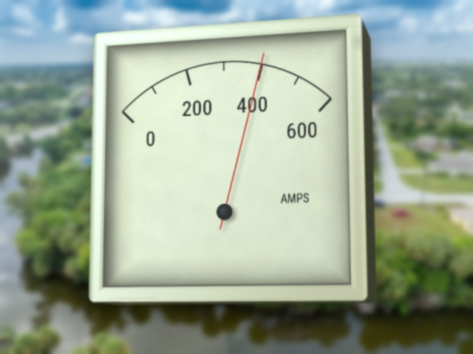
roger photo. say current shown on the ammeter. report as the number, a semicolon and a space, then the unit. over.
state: 400; A
